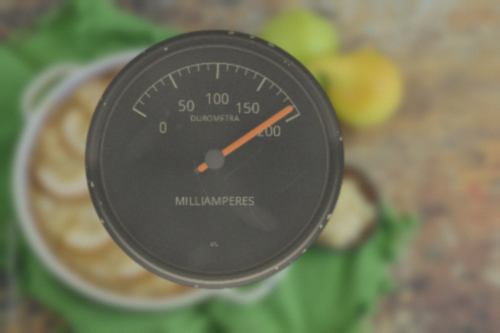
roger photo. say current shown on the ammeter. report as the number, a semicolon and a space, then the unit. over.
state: 190; mA
